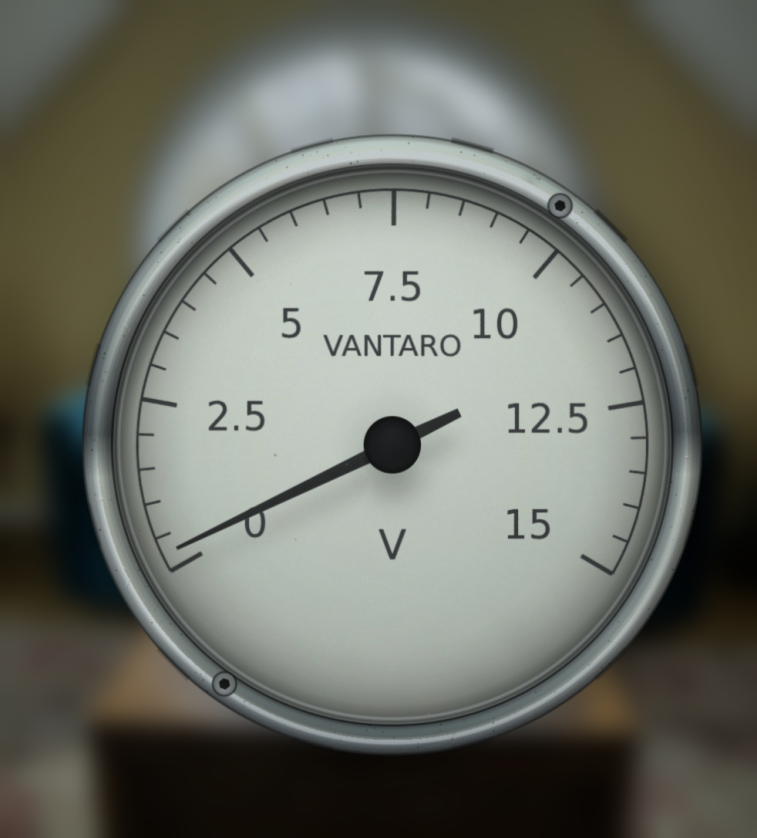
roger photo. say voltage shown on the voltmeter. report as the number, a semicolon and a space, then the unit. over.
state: 0.25; V
